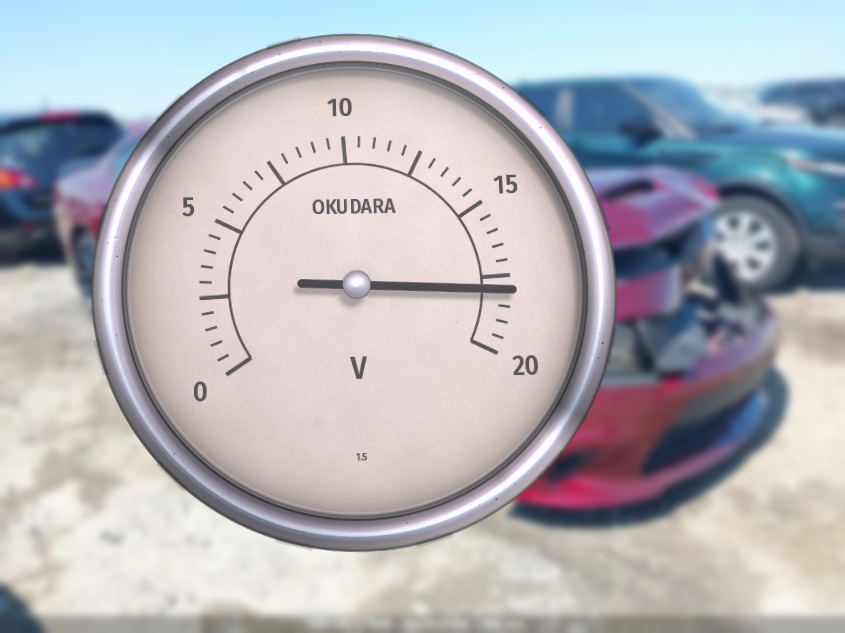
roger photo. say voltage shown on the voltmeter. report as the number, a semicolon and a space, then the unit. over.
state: 18; V
